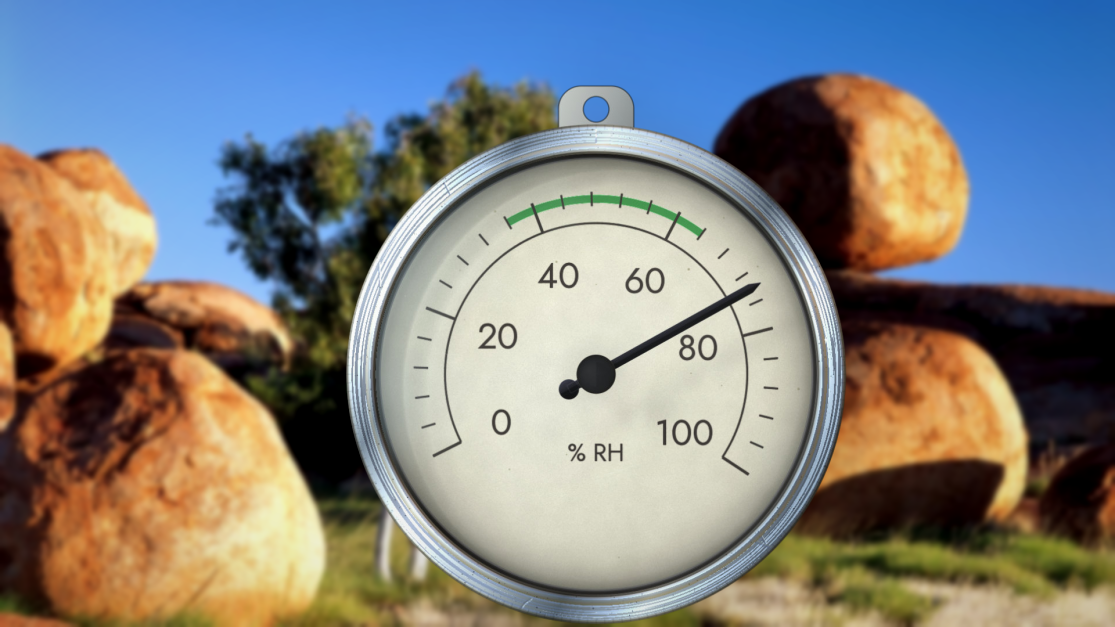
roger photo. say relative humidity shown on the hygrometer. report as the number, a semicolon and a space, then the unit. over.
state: 74; %
